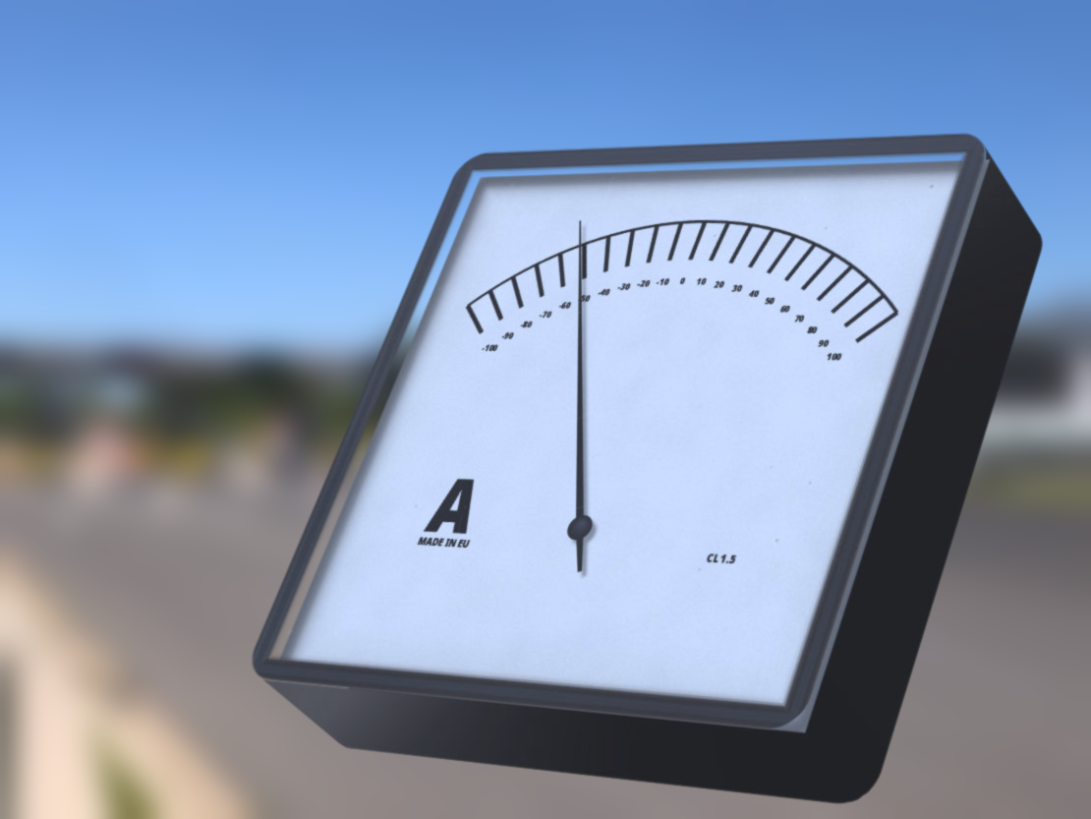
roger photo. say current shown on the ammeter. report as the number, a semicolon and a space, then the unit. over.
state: -50; A
